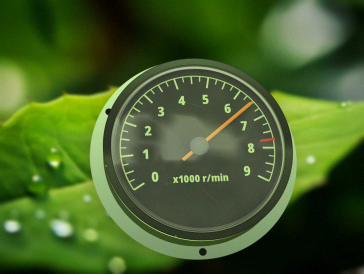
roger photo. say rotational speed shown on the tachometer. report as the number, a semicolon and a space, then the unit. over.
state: 6500; rpm
